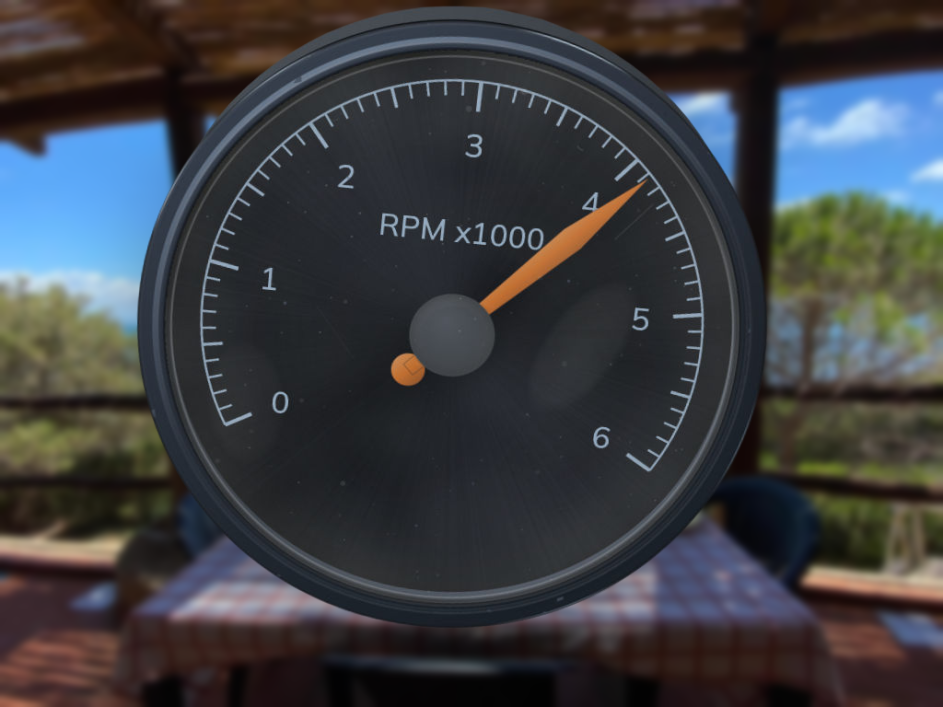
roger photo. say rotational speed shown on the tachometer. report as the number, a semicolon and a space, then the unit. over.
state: 4100; rpm
